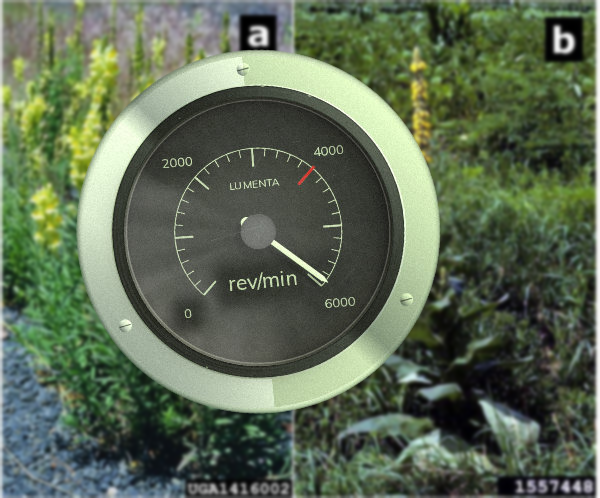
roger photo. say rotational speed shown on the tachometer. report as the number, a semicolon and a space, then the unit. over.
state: 5900; rpm
